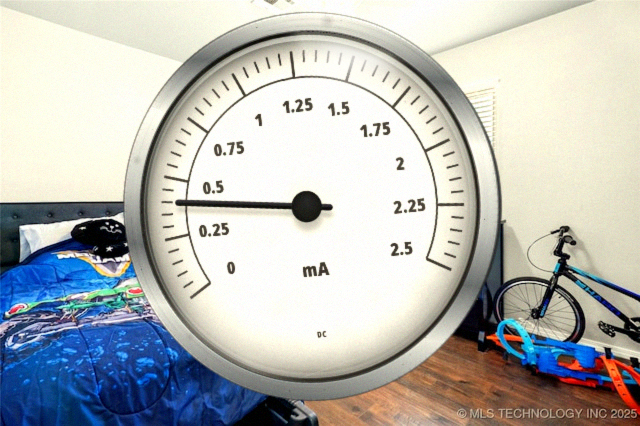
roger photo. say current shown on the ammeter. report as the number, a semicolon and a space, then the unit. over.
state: 0.4; mA
